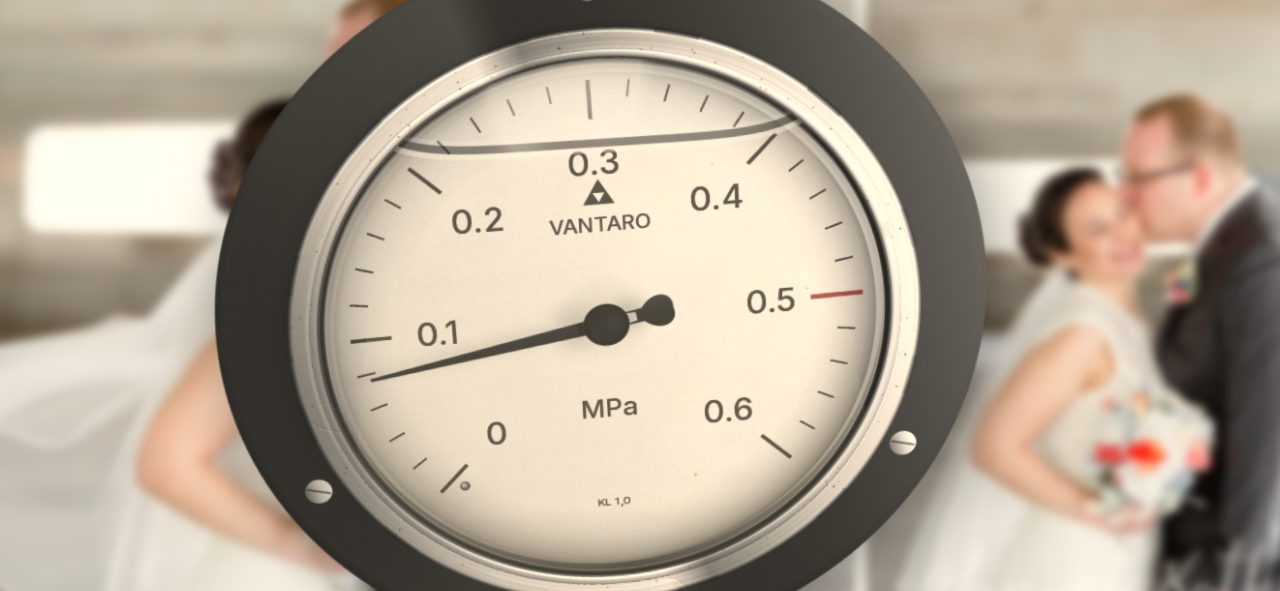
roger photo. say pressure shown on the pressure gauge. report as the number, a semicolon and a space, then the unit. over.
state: 0.08; MPa
